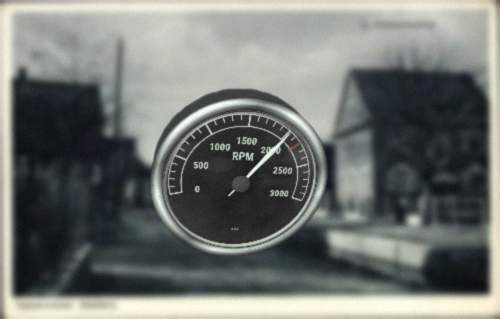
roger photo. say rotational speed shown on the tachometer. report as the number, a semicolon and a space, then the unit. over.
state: 2000; rpm
